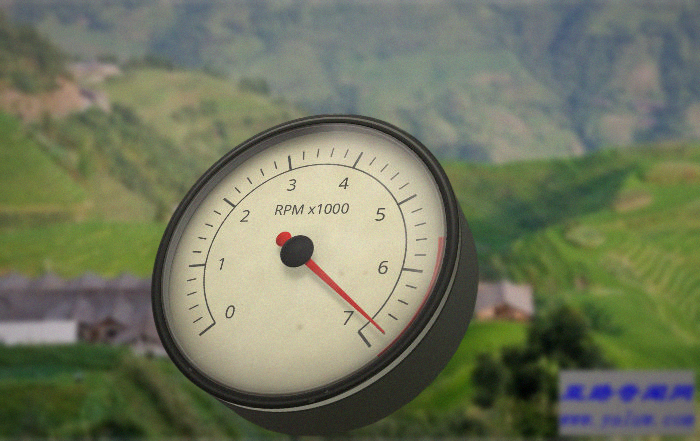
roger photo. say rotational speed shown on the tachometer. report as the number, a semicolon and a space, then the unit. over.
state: 6800; rpm
